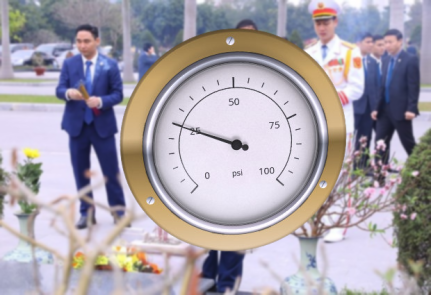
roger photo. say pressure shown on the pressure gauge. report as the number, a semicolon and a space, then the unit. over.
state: 25; psi
